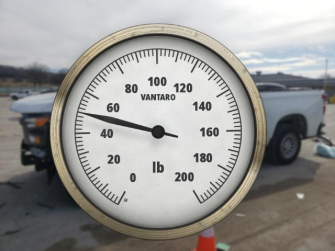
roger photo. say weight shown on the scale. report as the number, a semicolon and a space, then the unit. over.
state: 50; lb
